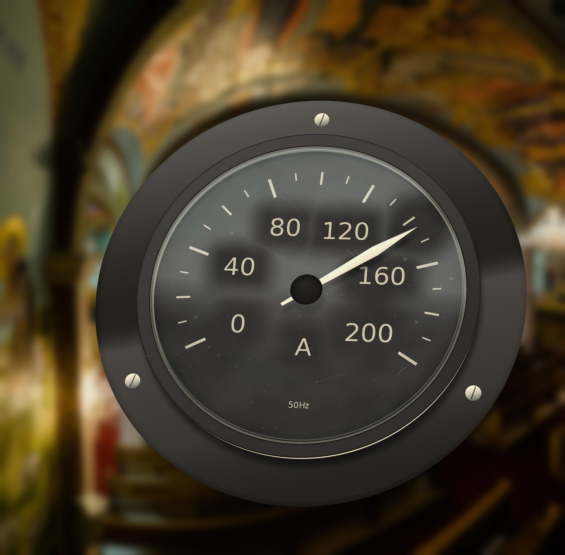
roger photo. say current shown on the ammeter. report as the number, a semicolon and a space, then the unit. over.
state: 145; A
